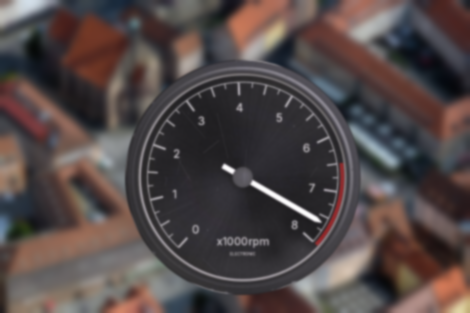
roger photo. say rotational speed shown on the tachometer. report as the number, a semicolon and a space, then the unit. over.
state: 7625; rpm
